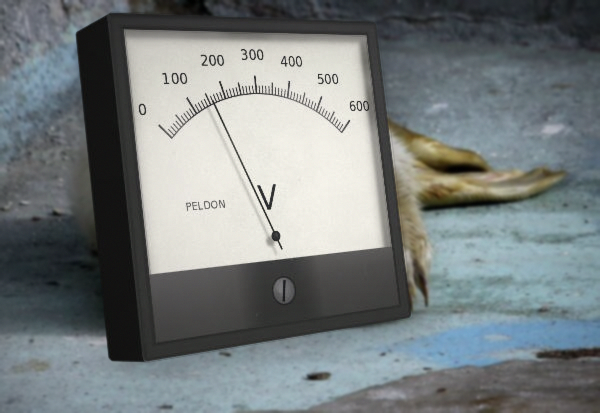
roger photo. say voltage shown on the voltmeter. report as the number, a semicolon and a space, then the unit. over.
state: 150; V
